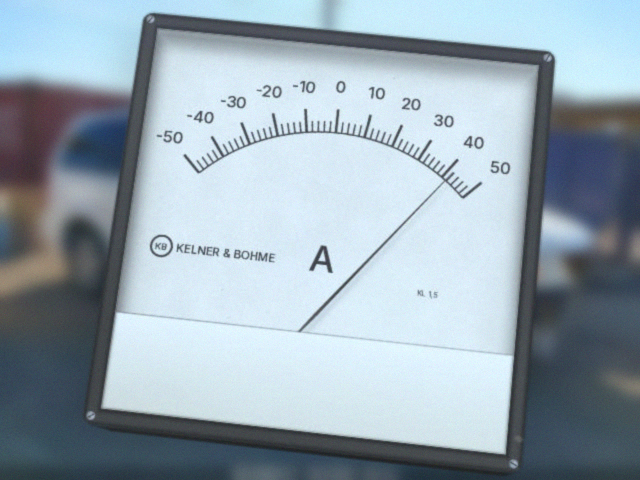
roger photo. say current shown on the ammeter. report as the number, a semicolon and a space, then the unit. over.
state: 42; A
